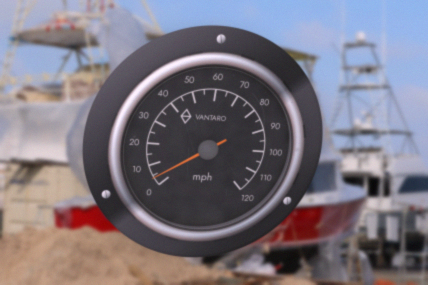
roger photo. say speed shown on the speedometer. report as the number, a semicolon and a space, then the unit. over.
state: 5; mph
